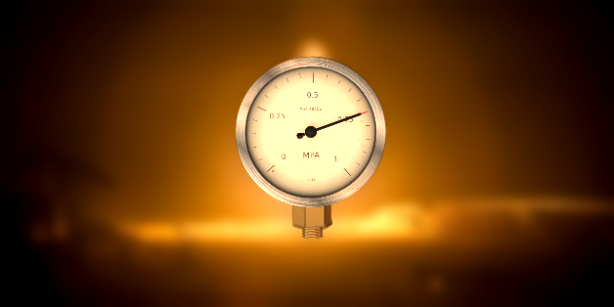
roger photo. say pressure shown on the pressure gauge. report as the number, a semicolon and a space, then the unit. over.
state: 0.75; MPa
